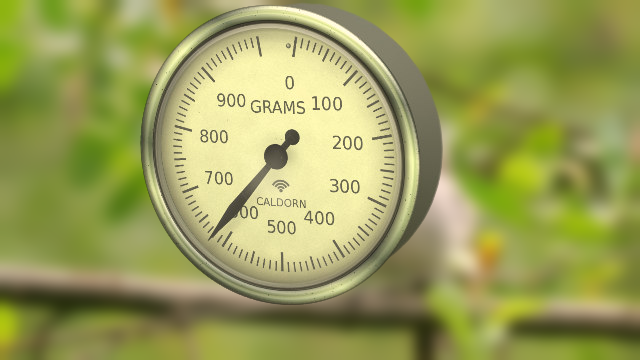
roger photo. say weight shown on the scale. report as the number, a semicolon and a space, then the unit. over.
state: 620; g
